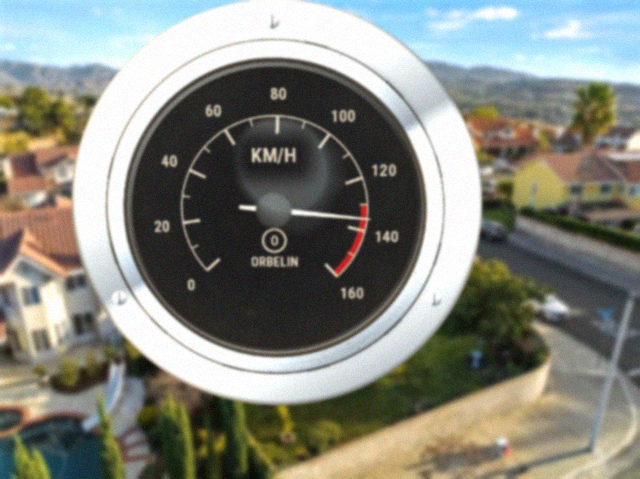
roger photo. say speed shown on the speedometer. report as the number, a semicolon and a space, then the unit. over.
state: 135; km/h
